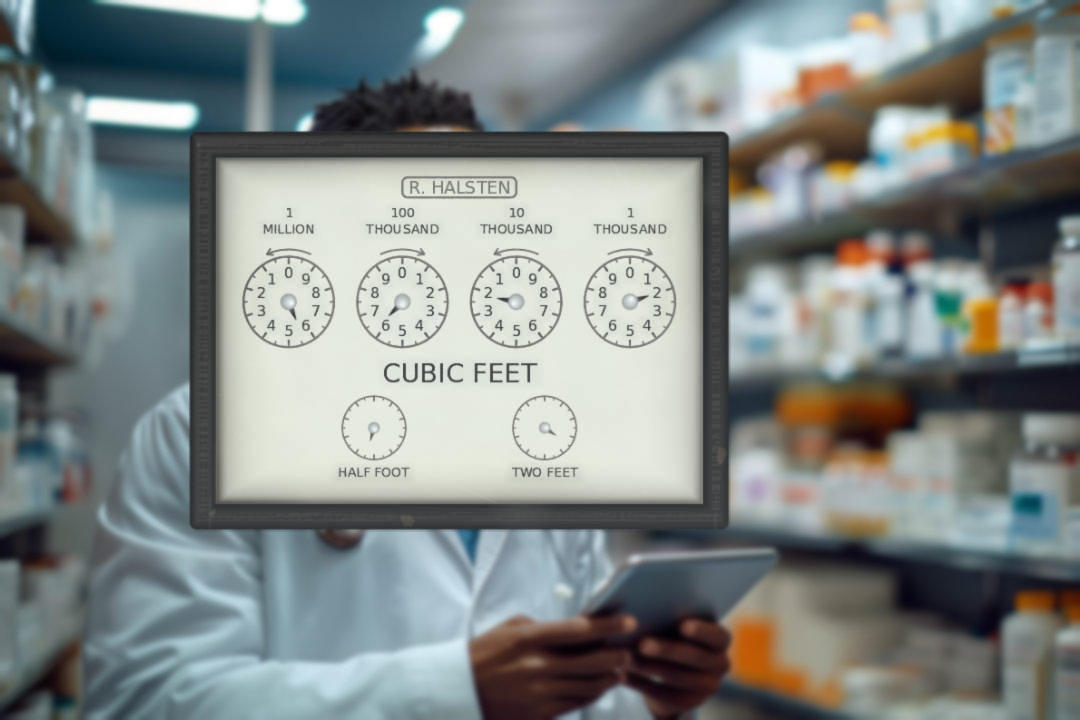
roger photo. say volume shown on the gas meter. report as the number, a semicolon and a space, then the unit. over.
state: 562200; ft³
